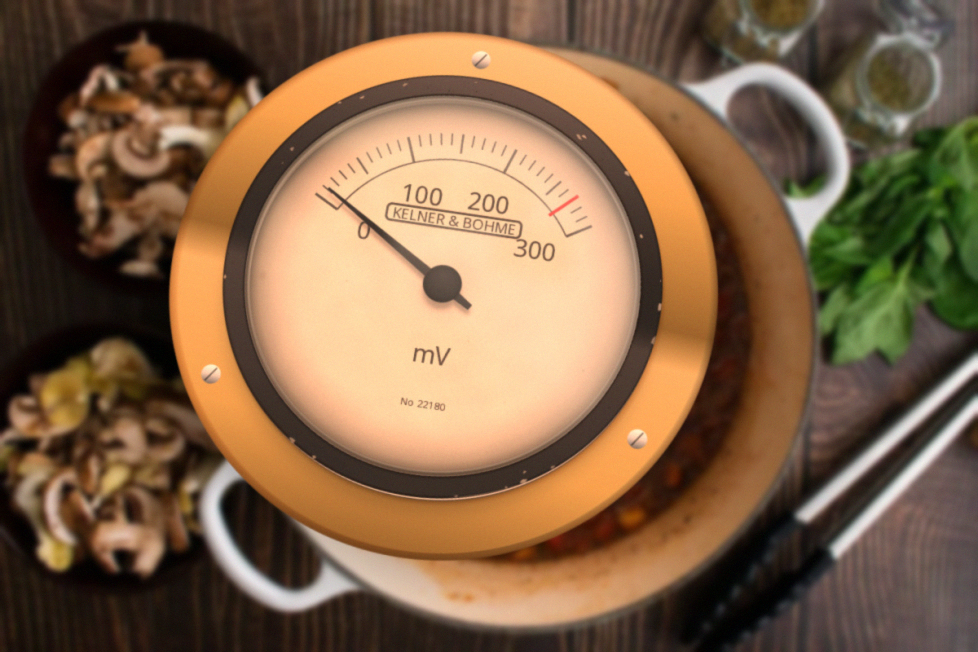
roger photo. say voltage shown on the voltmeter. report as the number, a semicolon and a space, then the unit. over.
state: 10; mV
